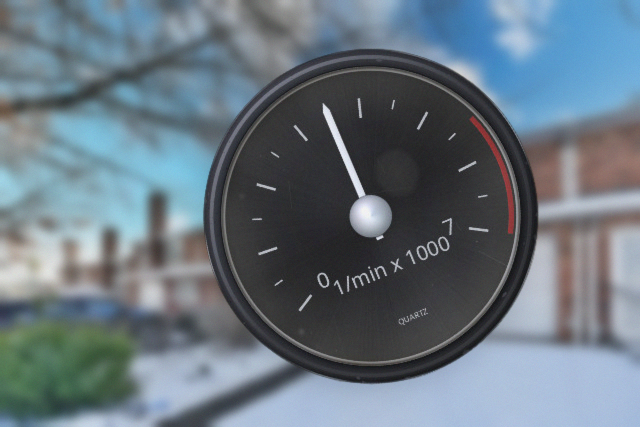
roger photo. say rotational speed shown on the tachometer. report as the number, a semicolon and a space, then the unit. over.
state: 3500; rpm
